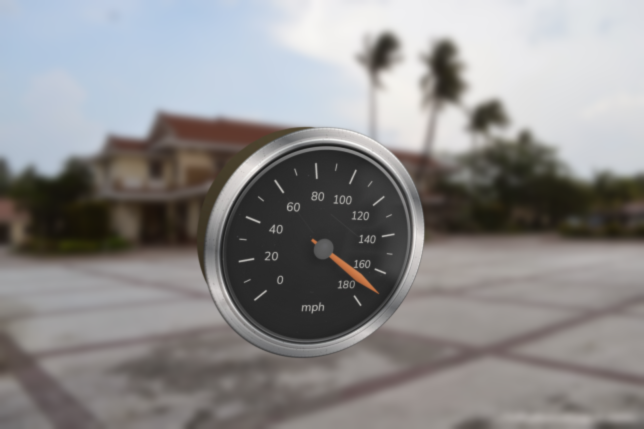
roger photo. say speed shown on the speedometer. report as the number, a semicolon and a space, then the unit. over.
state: 170; mph
